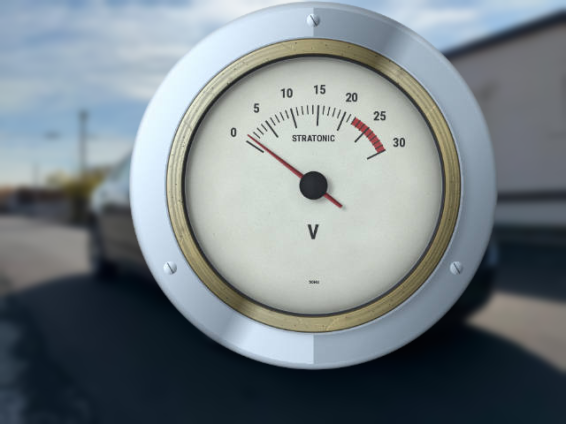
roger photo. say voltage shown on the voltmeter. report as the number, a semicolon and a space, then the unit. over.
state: 1; V
